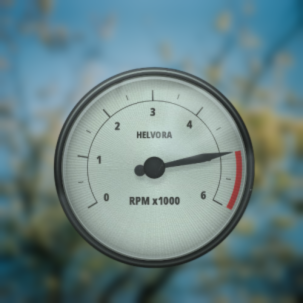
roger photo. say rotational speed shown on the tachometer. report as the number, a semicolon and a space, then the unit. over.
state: 5000; rpm
